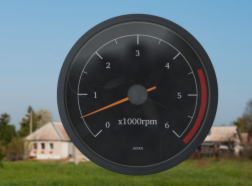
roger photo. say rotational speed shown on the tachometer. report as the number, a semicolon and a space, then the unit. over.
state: 500; rpm
